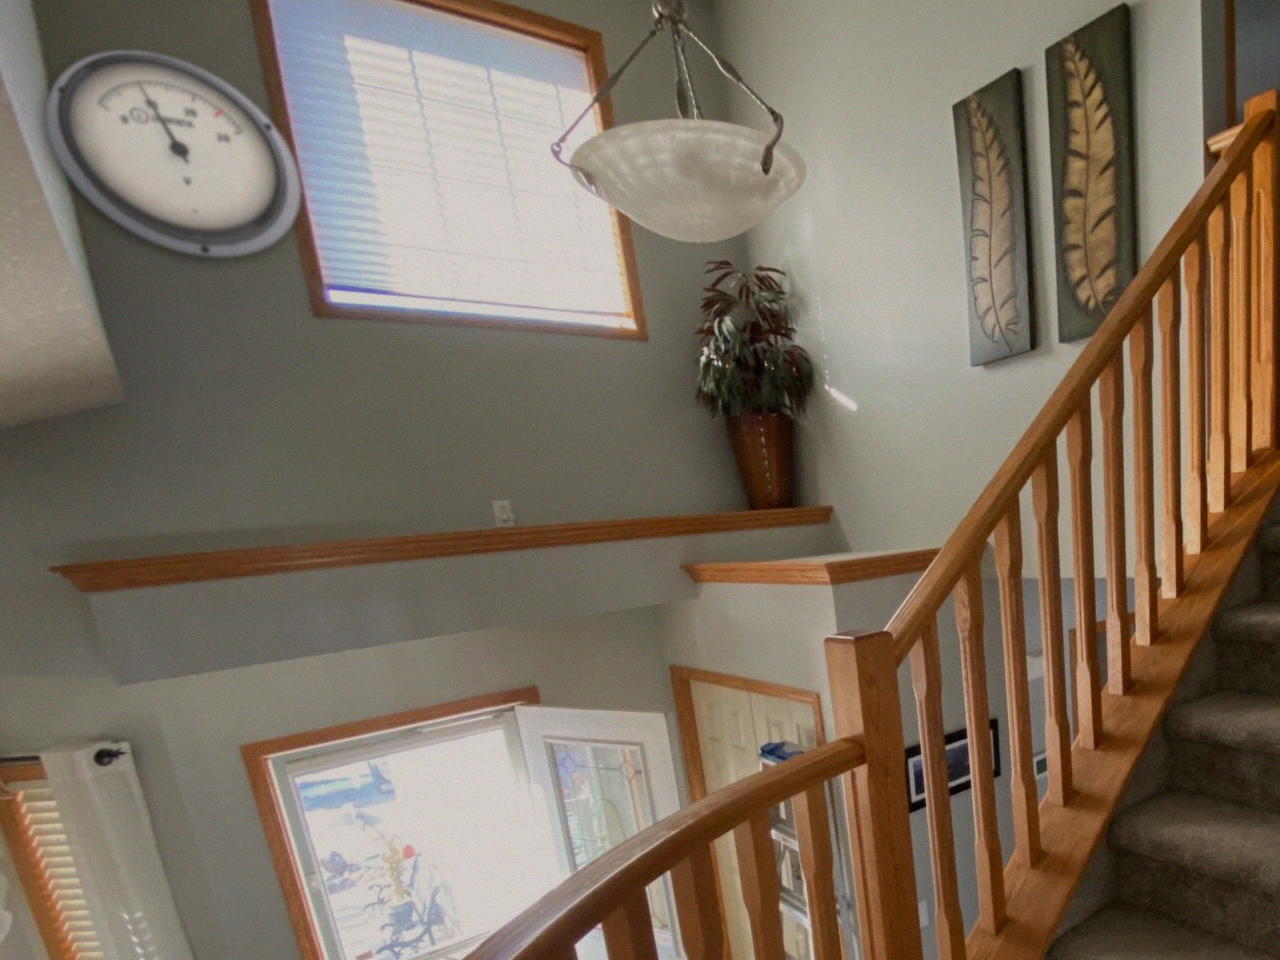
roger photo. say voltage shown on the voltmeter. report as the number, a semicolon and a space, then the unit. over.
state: 10; V
